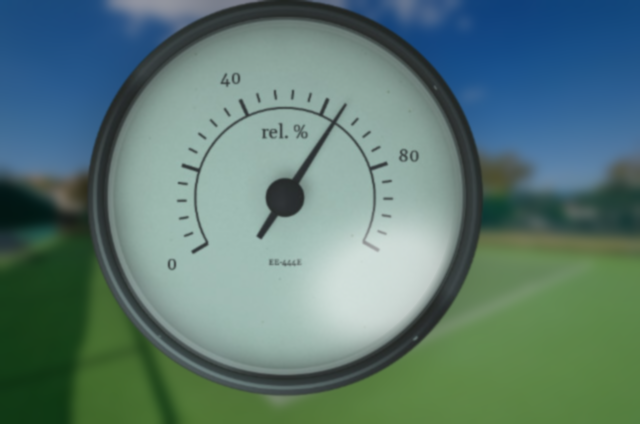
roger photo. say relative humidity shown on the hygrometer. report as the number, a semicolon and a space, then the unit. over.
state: 64; %
